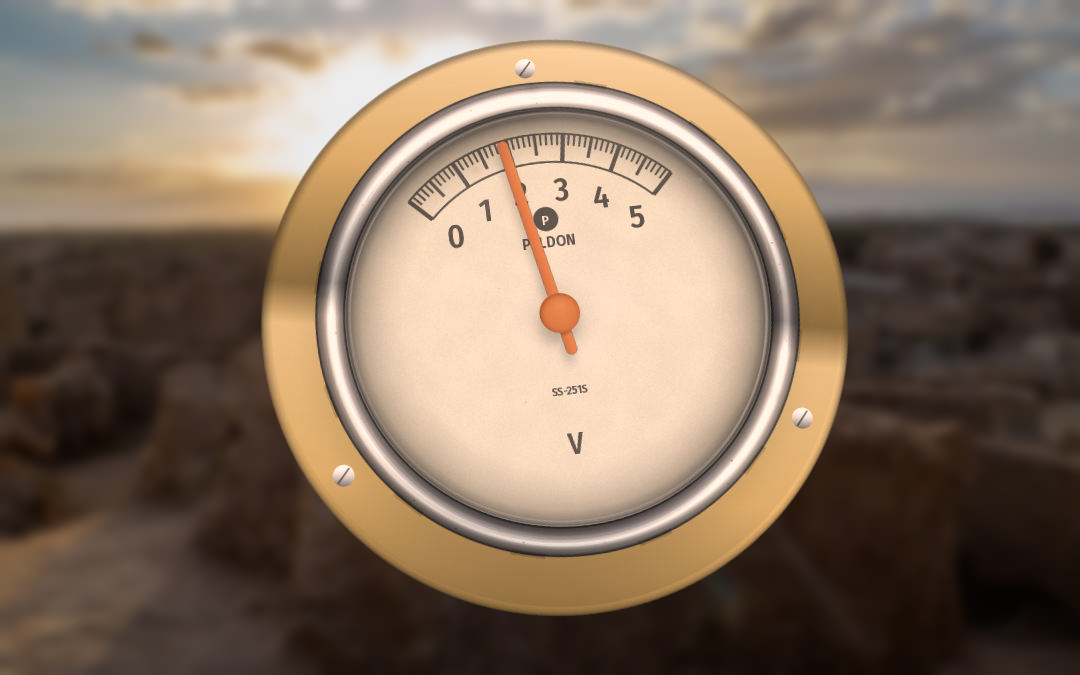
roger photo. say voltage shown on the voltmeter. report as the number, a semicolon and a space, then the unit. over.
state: 1.9; V
